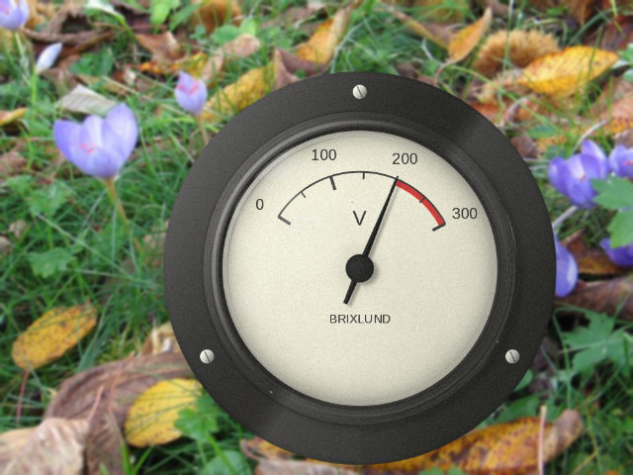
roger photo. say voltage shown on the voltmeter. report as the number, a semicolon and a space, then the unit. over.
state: 200; V
